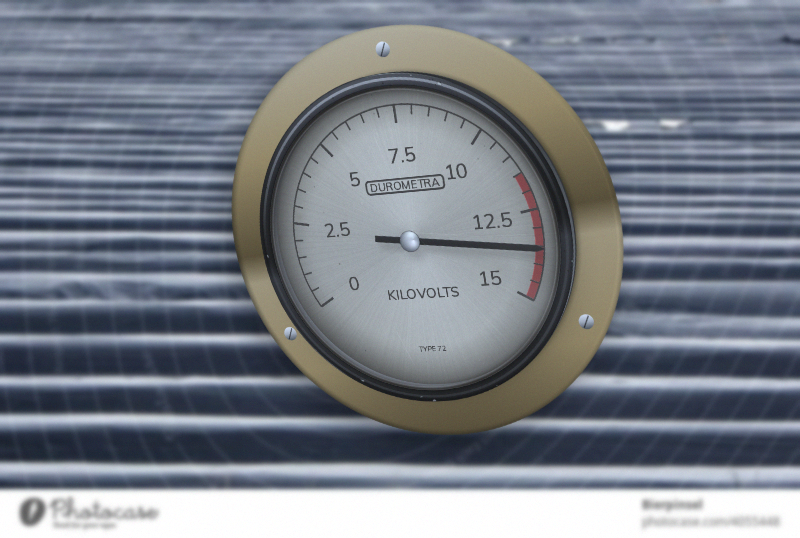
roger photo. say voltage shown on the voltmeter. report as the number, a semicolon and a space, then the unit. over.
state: 13.5; kV
